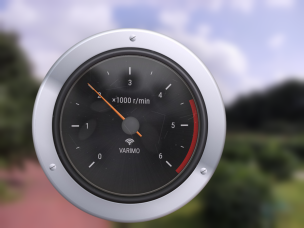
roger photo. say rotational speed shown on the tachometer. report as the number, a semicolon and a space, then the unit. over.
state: 2000; rpm
